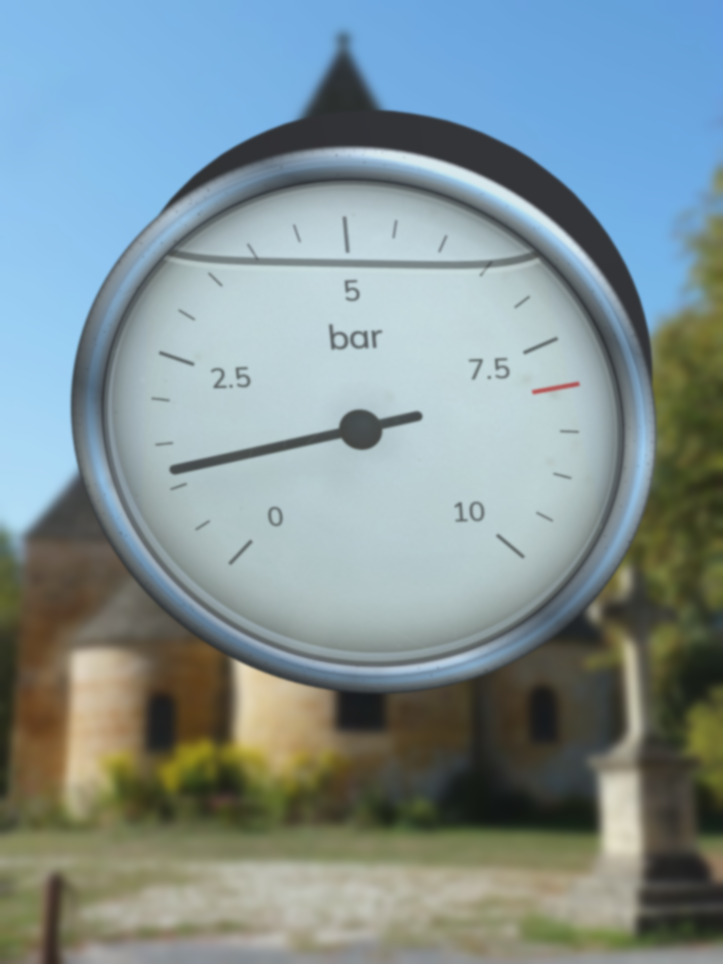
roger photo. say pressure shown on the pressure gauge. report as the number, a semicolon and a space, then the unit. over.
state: 1.25; bar
